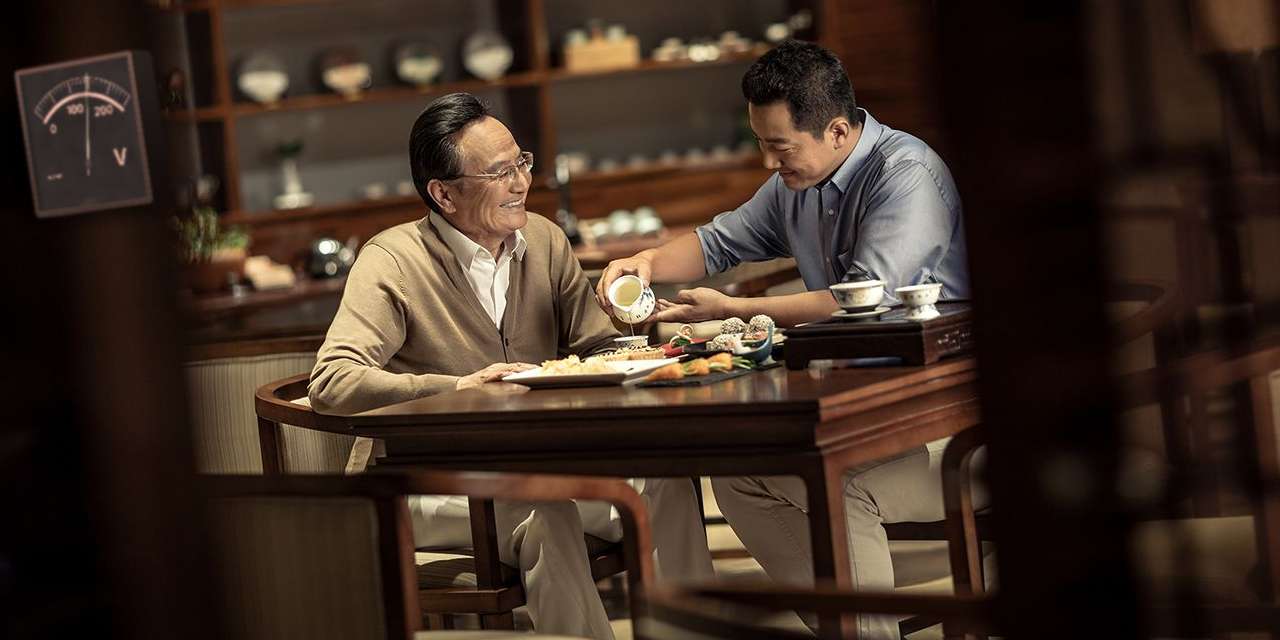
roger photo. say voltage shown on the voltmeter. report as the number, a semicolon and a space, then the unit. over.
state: 150; V
